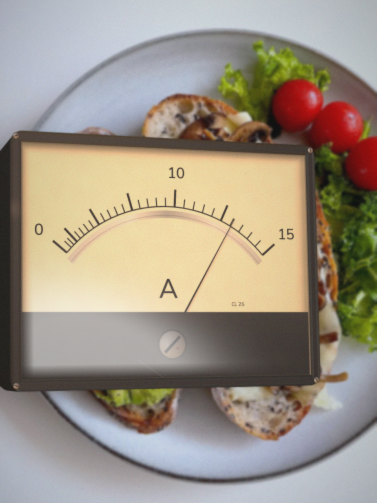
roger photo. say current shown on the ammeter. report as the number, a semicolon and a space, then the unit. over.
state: 13; A
